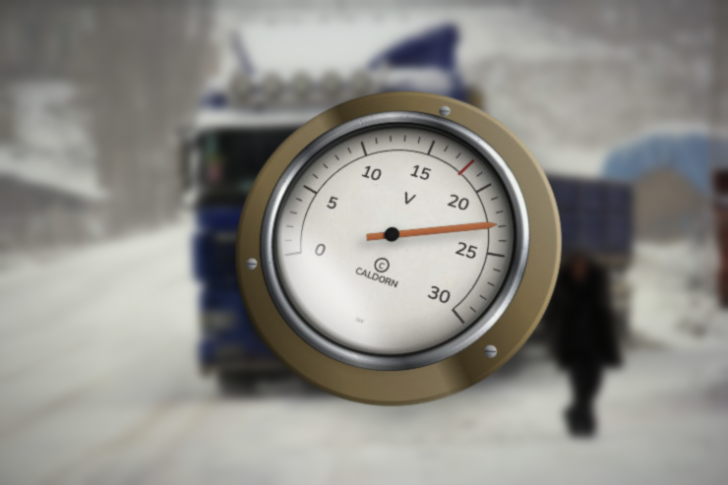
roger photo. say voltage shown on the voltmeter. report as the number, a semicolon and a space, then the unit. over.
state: 23; V
